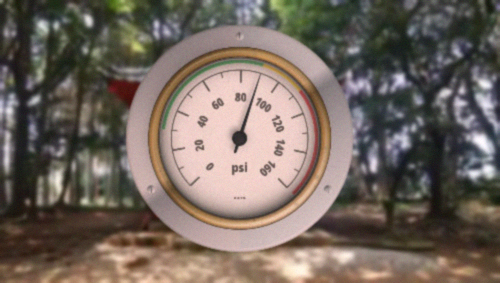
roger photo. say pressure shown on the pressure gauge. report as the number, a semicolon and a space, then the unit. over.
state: 90; psi
